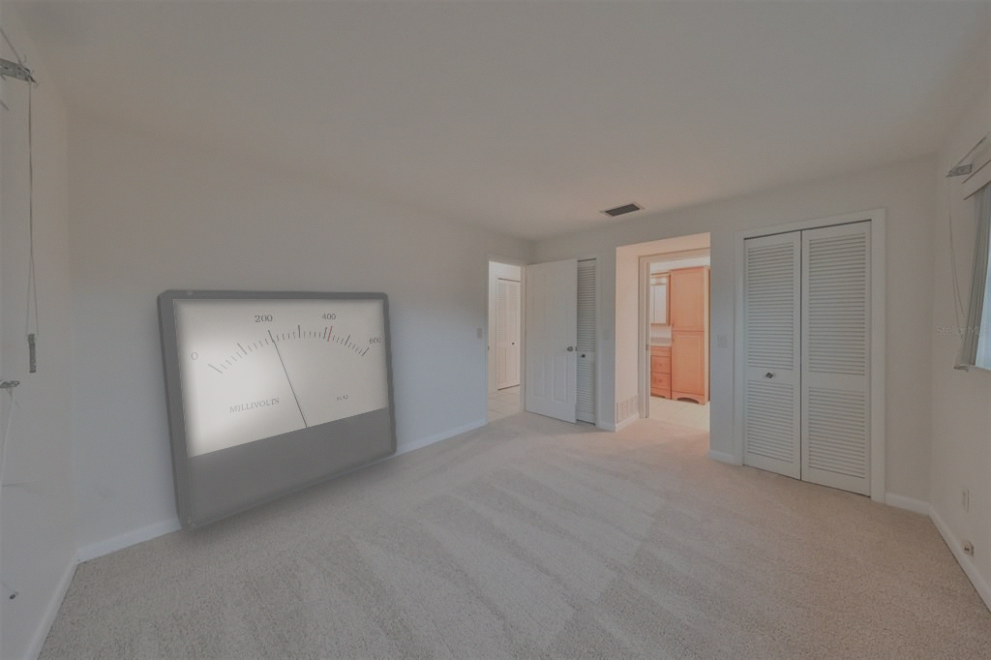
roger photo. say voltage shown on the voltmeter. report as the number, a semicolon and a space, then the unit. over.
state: 200; mV
